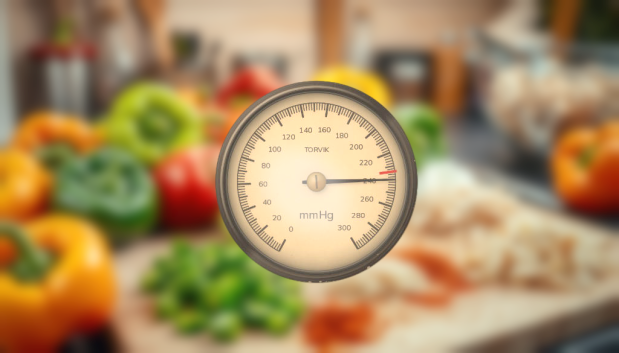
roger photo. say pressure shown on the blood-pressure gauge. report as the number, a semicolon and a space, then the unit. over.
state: 240; mmHg
